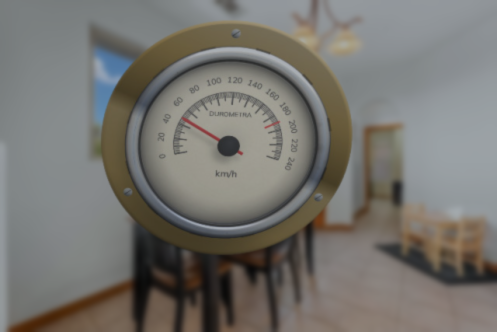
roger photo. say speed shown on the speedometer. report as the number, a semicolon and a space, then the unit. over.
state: 50; km/h
